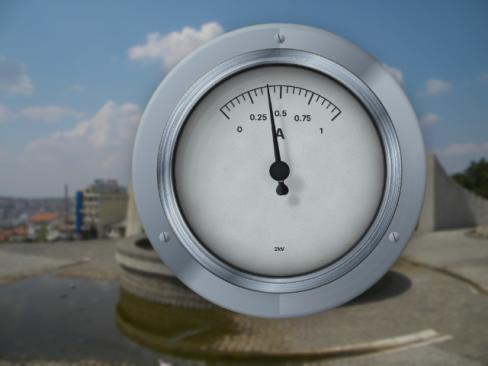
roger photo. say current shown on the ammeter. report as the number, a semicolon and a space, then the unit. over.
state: 0.4; A
